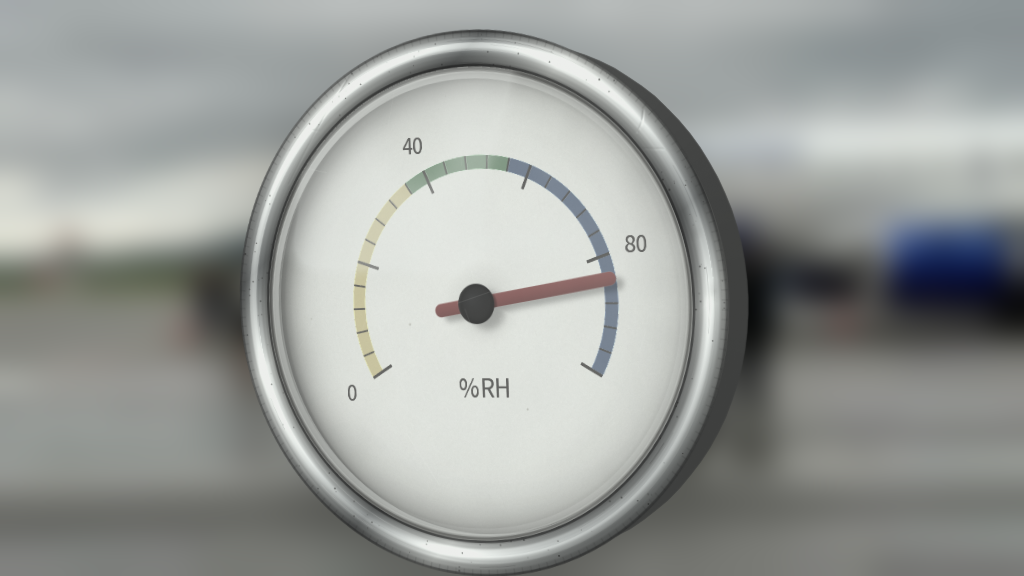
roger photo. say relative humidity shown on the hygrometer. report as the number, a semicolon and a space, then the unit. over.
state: 84; %
